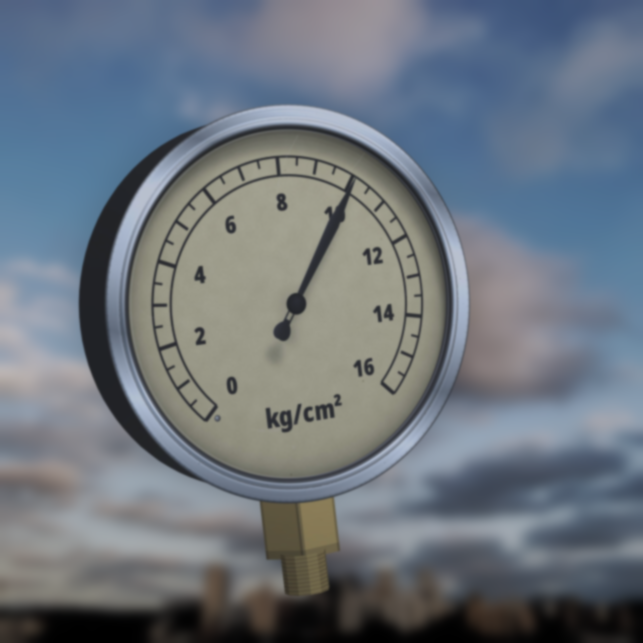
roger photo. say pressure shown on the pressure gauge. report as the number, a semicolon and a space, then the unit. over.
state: 10; kg/cm²
